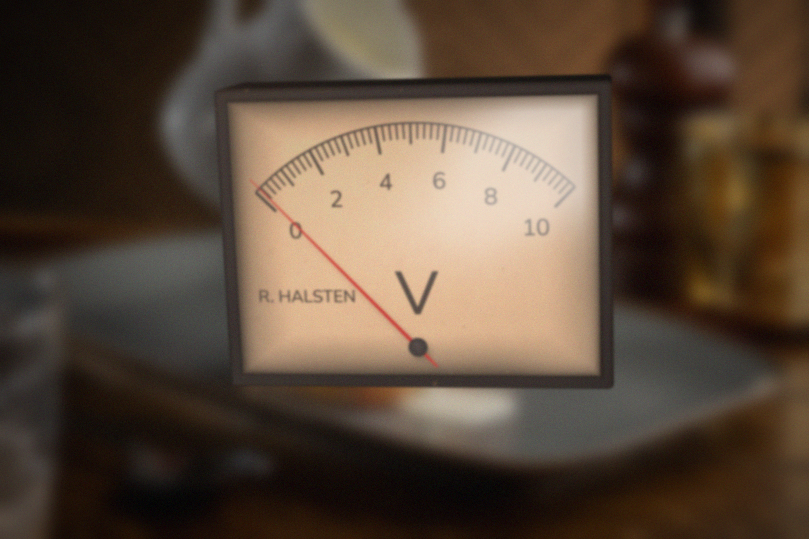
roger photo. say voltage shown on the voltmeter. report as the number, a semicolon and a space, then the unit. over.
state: 0.2; V
